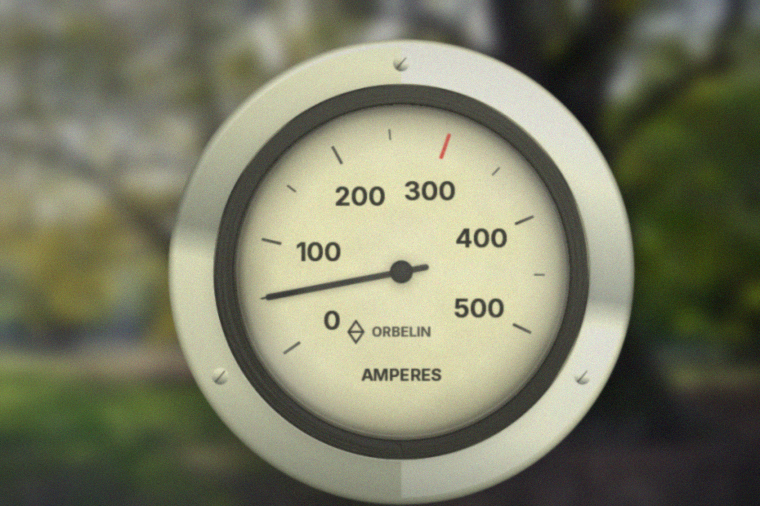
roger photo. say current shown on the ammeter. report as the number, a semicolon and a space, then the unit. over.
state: 50; A
